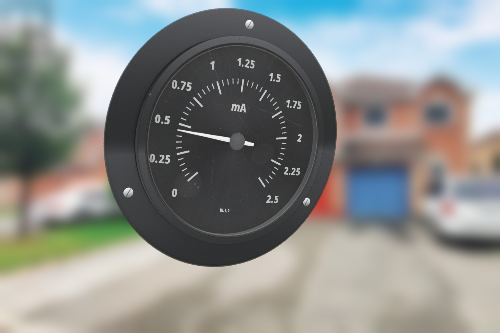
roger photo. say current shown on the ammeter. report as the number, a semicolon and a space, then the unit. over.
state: 0.45; mA
